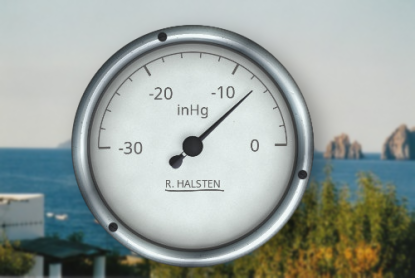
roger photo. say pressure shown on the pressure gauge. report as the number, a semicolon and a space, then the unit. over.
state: -7; inHg
